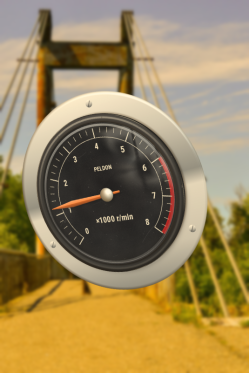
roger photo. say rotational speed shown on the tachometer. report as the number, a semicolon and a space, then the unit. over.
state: 1200; rpm
